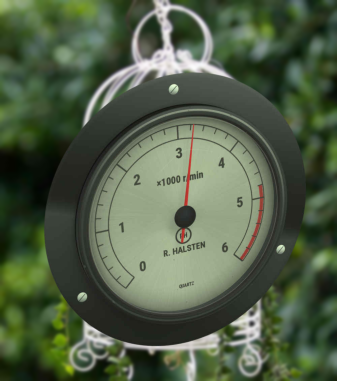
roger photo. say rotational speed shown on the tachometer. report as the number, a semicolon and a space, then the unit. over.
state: 3200; rpm
